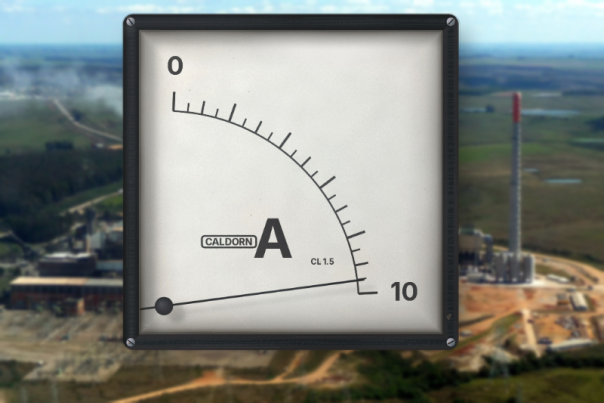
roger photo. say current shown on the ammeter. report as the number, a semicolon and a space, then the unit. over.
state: 9.5; A
